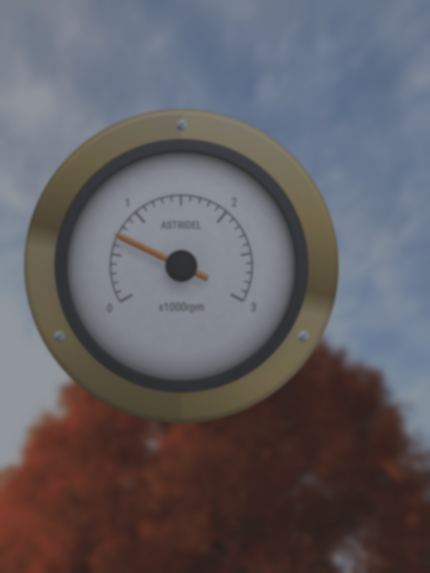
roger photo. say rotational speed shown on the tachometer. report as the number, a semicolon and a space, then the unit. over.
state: 700; rpm
